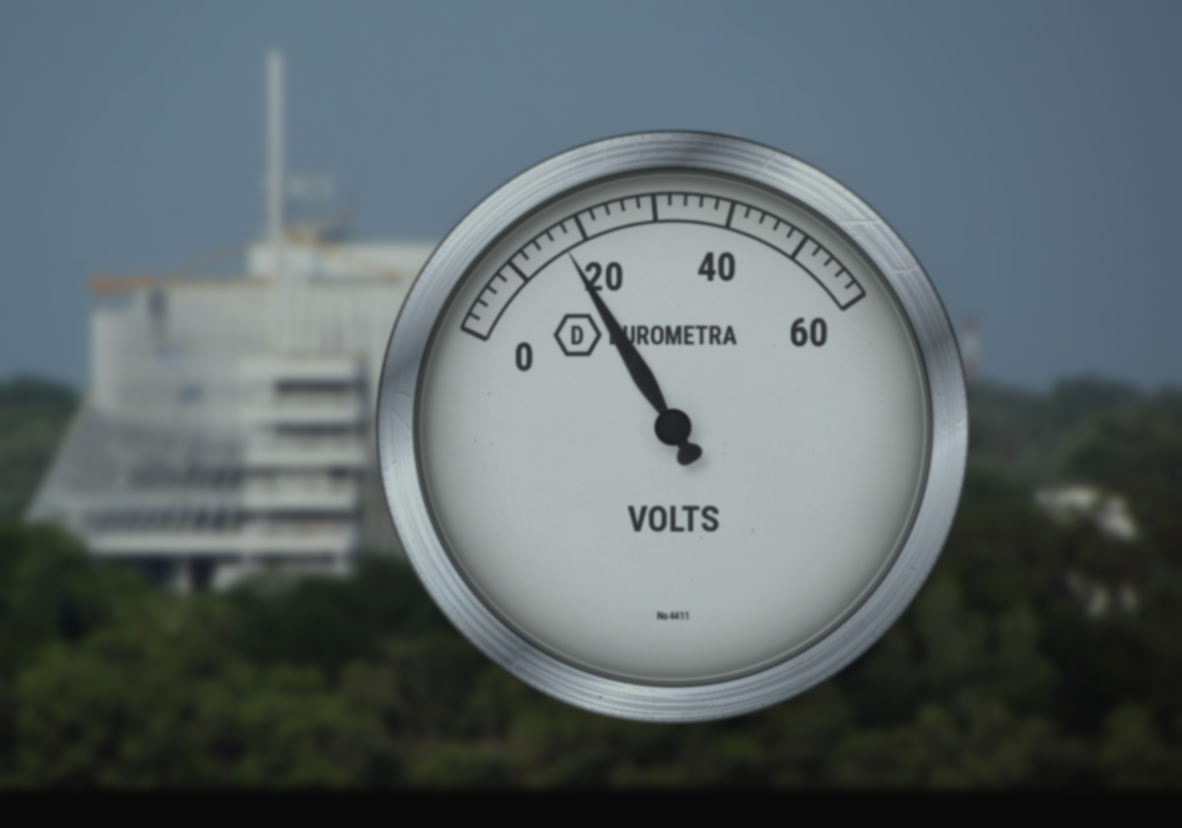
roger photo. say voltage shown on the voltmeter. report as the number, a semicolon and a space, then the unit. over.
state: 17; V
